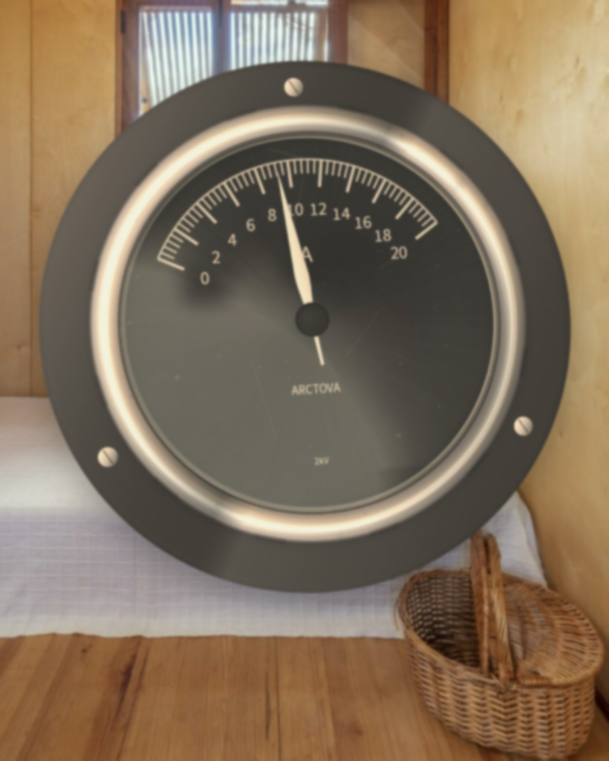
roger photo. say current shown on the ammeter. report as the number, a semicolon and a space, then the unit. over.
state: 9.2; A
